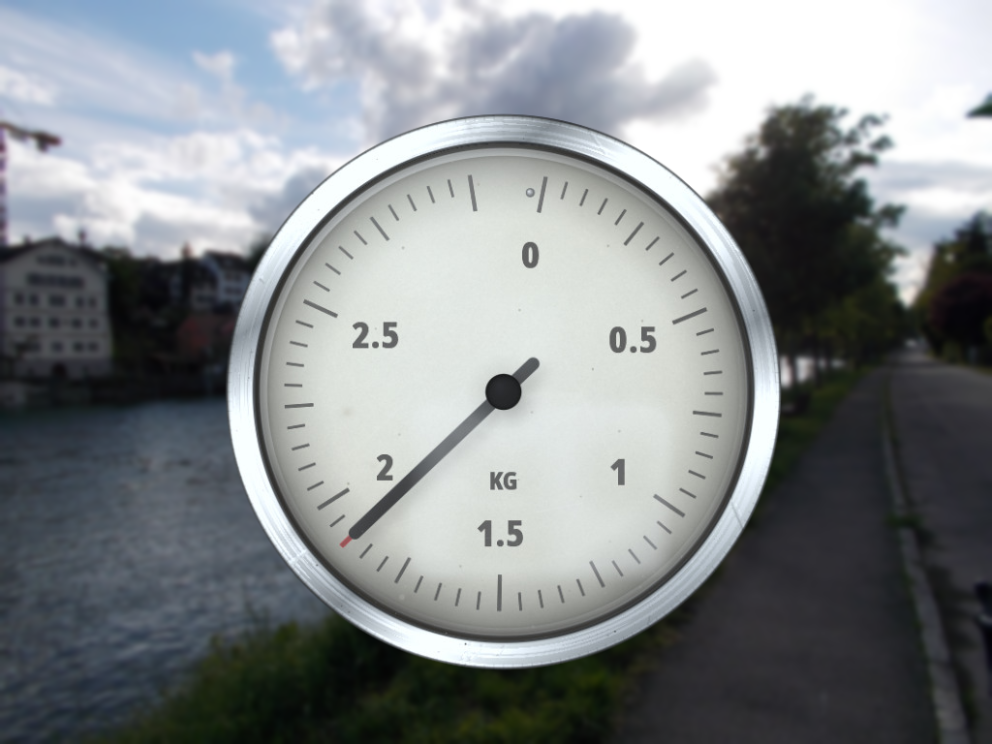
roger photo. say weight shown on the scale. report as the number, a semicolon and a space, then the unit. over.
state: 1.9; kg
